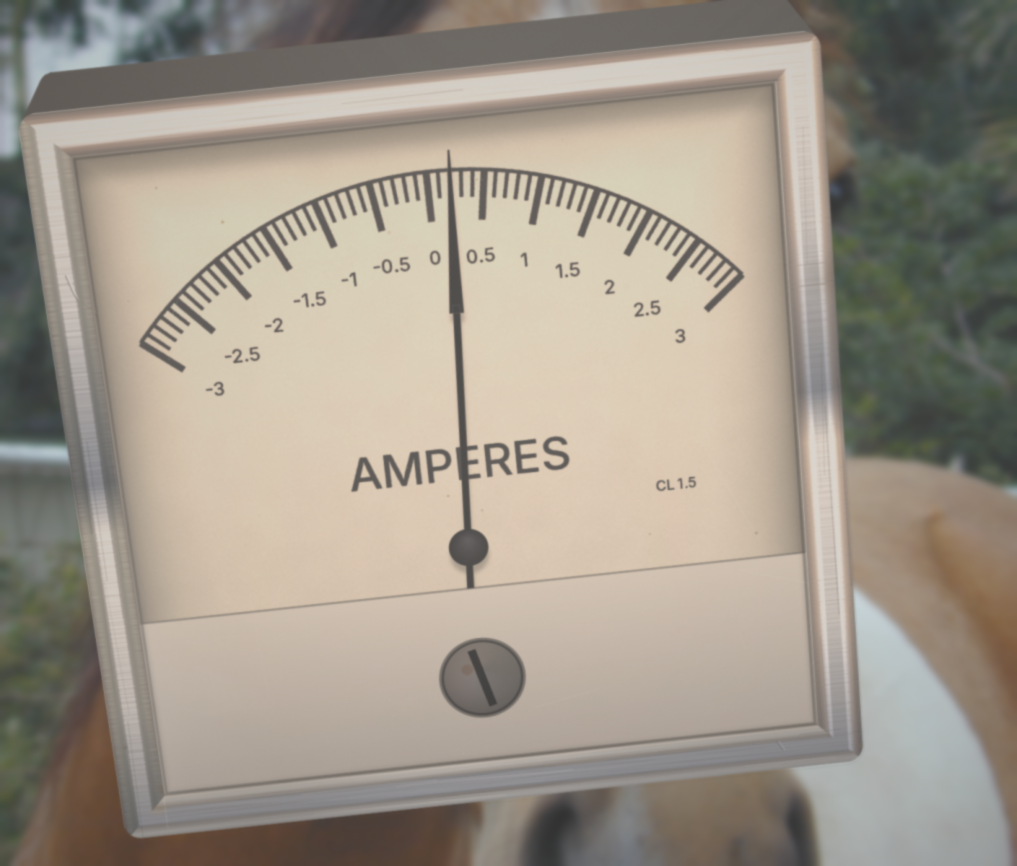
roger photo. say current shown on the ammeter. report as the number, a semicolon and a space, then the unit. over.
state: 0.2; A
